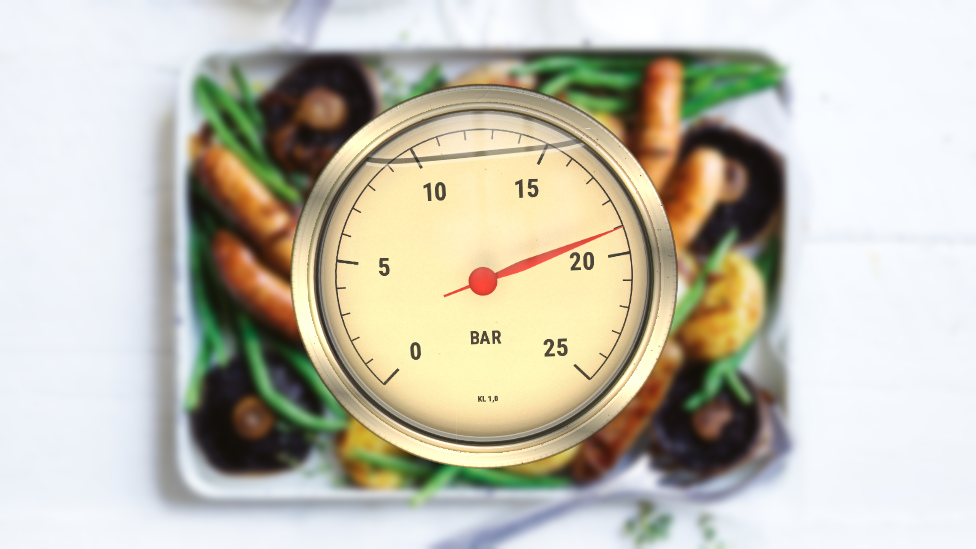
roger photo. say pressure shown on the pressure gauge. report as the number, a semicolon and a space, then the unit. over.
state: 19; bar
